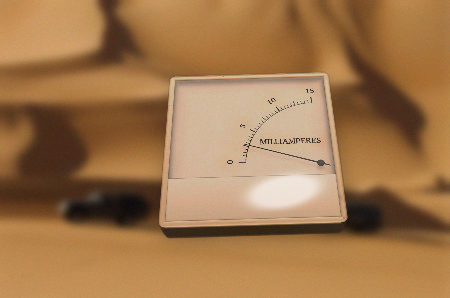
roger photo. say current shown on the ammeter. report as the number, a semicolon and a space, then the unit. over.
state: 2.5; mA
